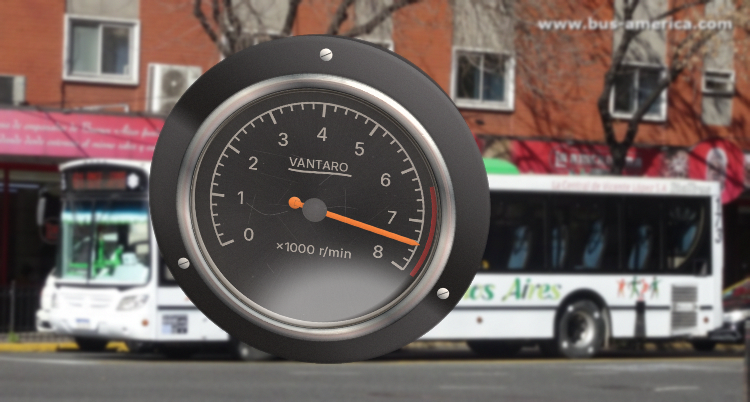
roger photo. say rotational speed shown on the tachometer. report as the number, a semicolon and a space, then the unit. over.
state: 7400; rpm
